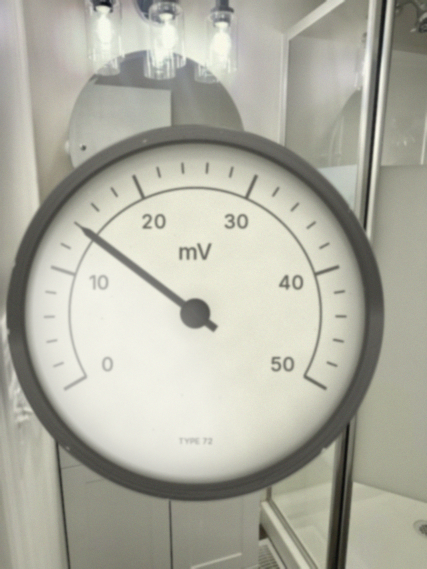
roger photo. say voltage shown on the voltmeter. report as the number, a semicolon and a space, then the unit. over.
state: 14; mV
